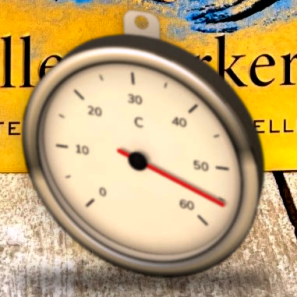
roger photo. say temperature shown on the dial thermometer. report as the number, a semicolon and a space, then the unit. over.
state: 55; °C
